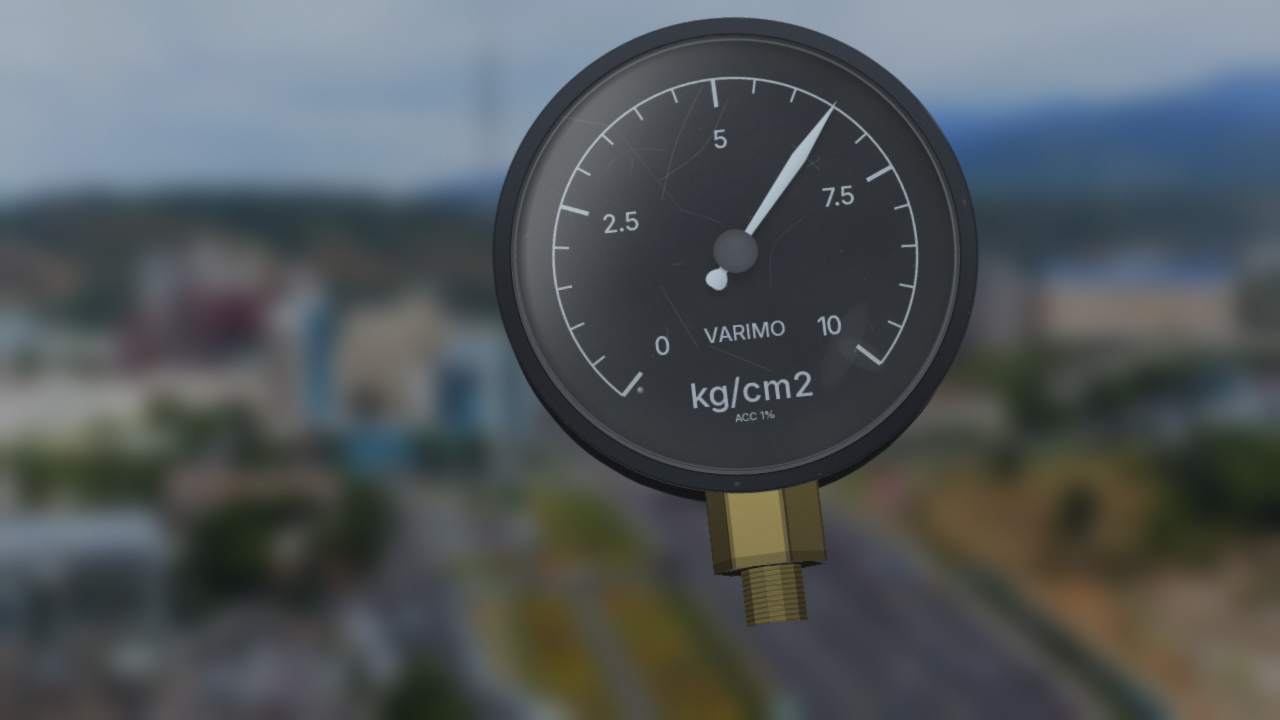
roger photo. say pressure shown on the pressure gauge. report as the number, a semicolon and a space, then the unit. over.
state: 6.5; kg/cm²
